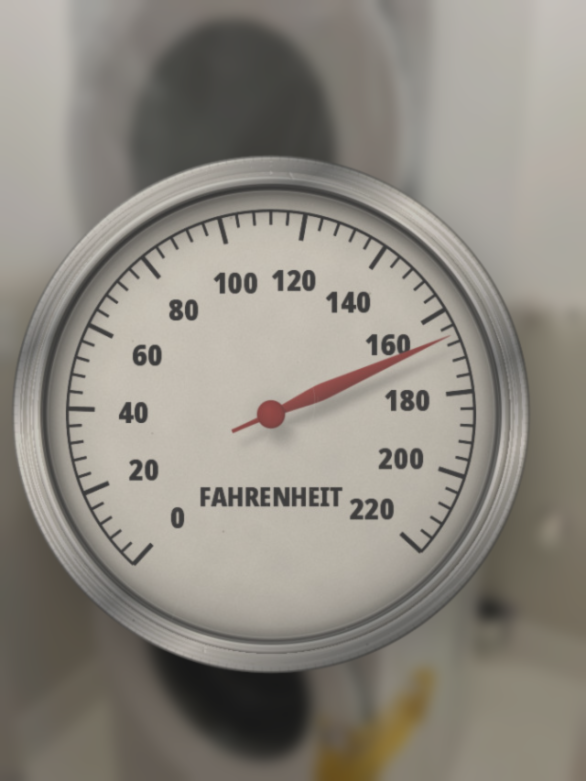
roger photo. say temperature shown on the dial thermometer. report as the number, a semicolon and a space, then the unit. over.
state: 166; °F
